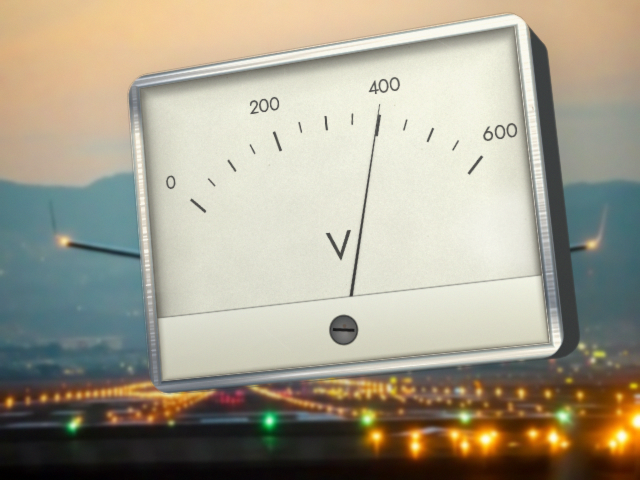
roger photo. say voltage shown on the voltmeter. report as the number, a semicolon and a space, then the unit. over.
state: 400; V
